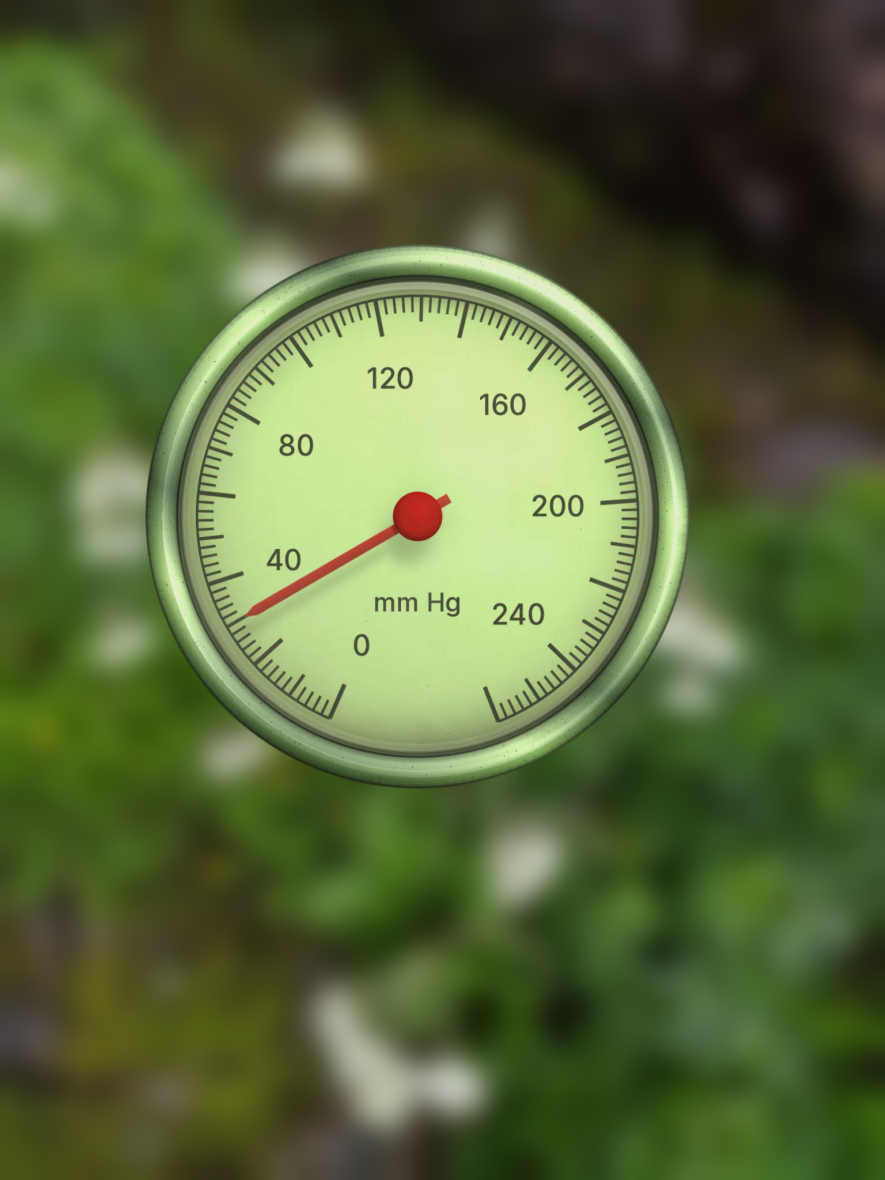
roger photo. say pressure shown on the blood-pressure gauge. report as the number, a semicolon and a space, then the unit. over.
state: 30; mmHg
